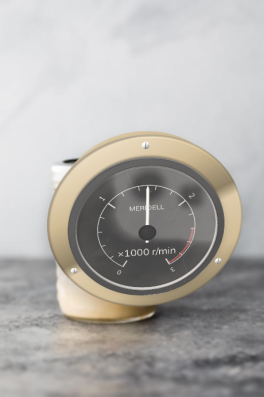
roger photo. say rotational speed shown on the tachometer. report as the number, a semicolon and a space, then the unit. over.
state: 1500; rpm
